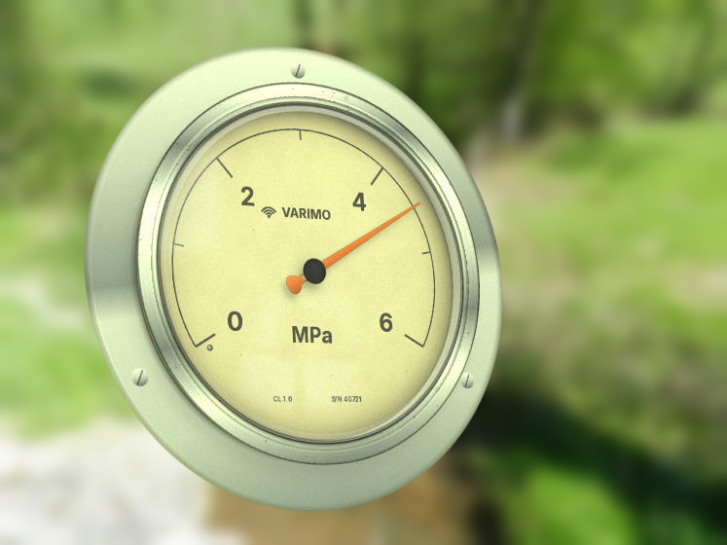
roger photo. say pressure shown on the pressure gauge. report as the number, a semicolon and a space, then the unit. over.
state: 4.5; MPa
